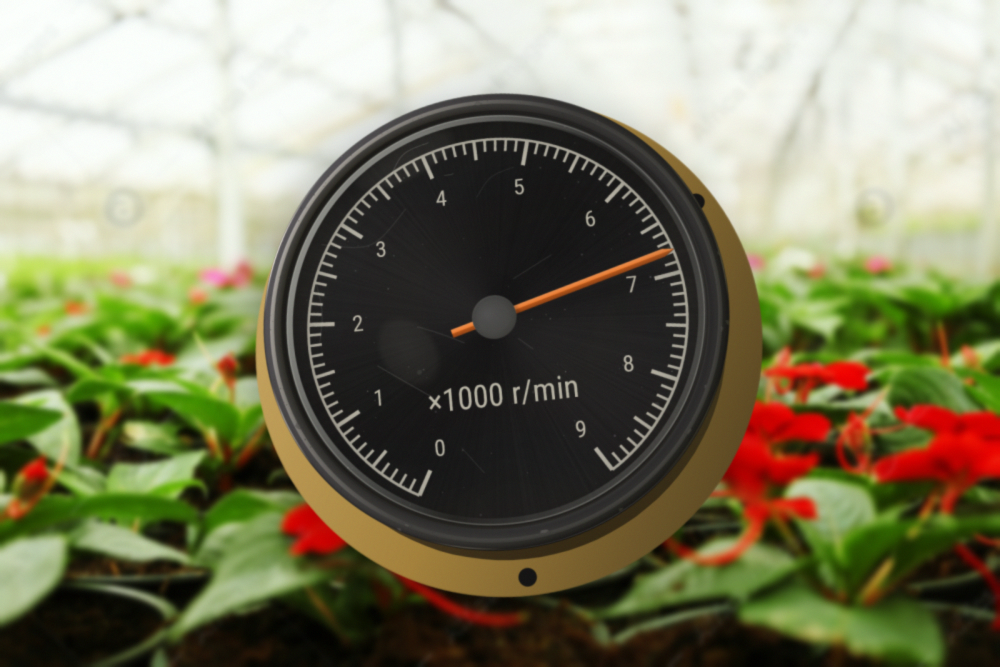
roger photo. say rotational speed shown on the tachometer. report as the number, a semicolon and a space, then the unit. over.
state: 6800; rpm
